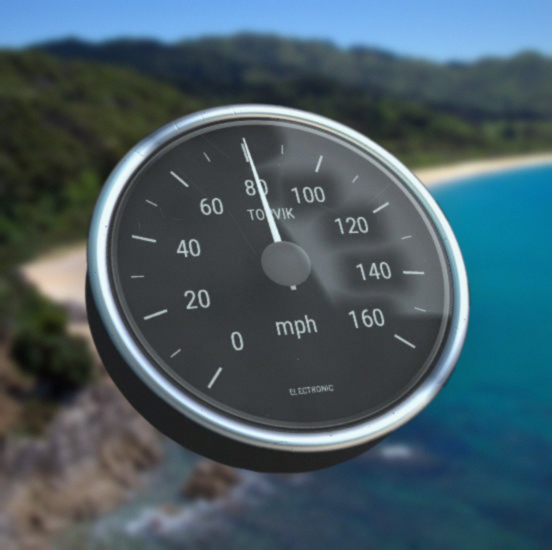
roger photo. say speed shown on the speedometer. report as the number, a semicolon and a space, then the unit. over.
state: 80; mph
